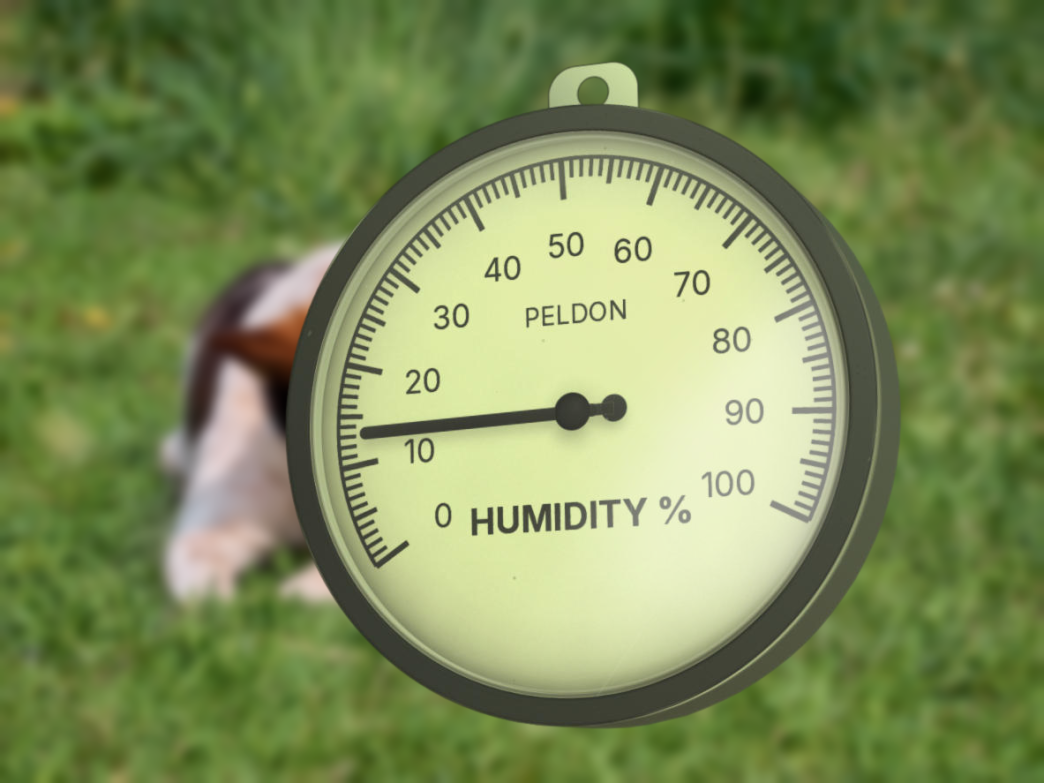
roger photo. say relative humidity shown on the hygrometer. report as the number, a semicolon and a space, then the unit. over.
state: 13; %
